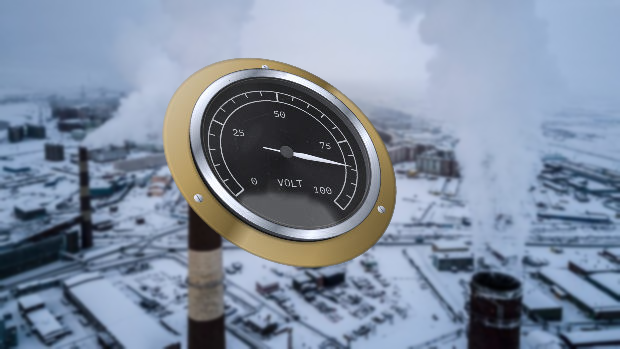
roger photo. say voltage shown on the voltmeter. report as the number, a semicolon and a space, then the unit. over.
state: 85; V
